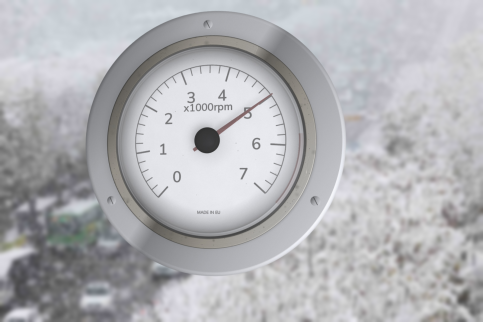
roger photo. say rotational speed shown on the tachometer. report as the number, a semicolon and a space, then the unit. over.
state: 5000; rpm
